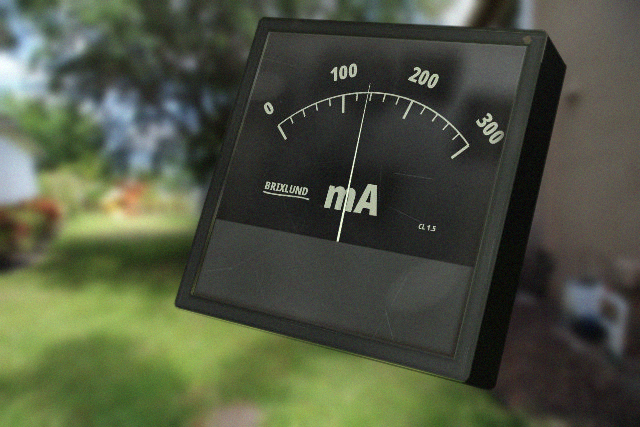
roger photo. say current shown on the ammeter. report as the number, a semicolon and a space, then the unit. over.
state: 140; mA
